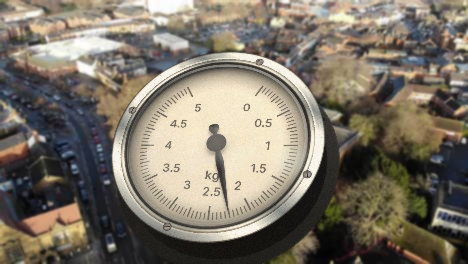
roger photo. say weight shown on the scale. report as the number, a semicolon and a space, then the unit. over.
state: 2.25; kg
